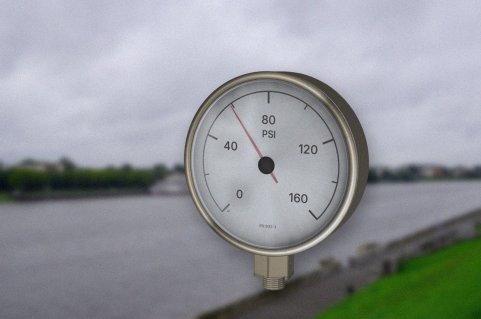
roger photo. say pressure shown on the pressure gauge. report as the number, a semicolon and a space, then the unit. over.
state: 60; psi
